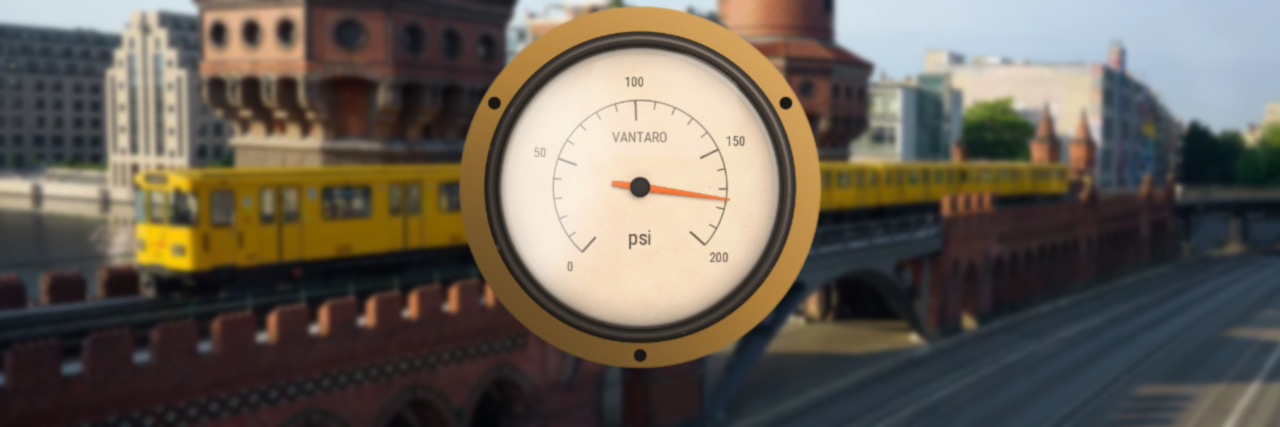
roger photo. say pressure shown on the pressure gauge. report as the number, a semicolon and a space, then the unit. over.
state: 175; psi
